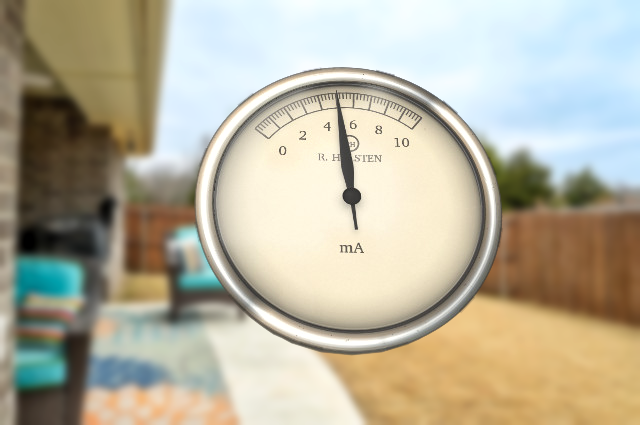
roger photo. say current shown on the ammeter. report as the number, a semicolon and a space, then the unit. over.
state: 5; mA
